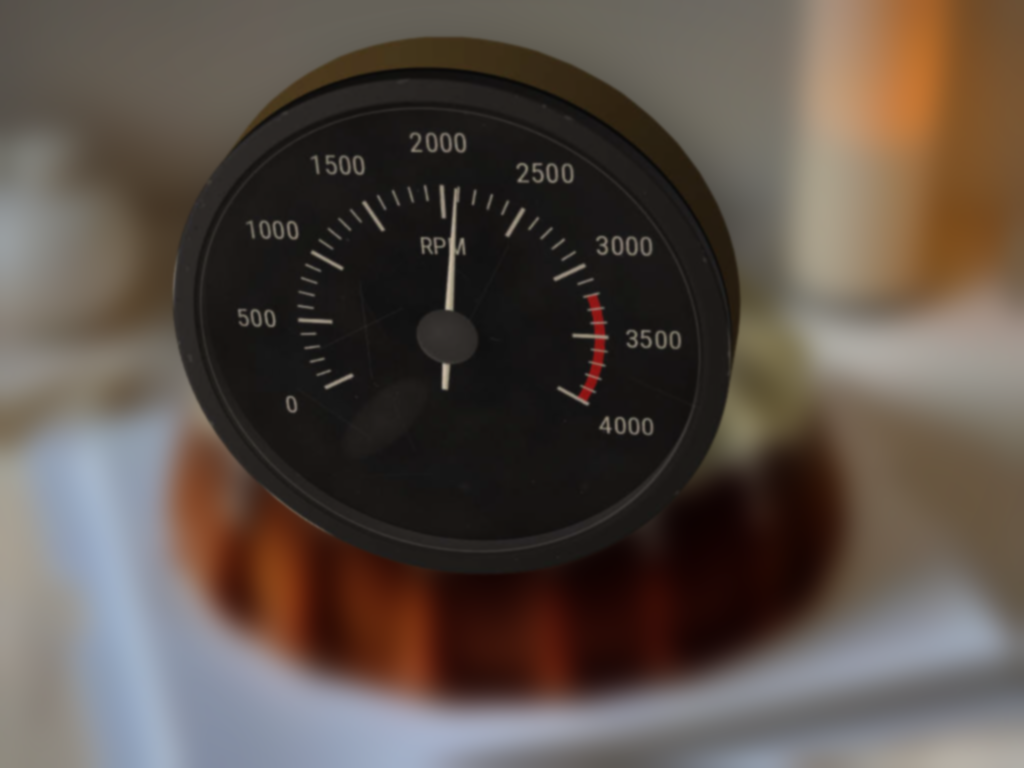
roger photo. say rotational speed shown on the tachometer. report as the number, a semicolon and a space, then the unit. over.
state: 2100; rpm
